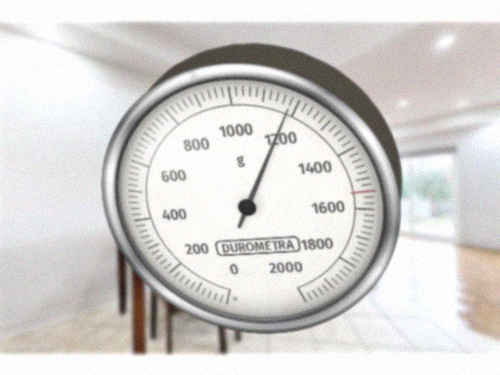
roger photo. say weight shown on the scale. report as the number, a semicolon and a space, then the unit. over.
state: 1180; g
